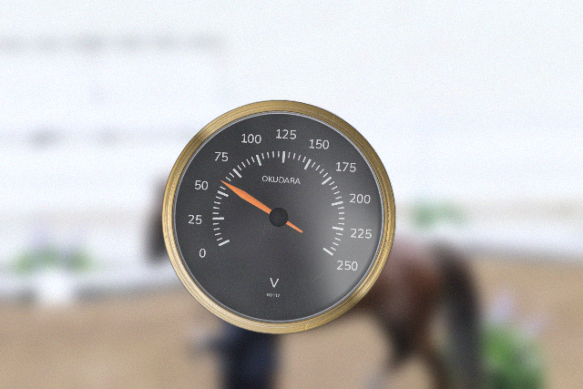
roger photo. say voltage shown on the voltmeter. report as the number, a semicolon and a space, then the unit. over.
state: 60; V
